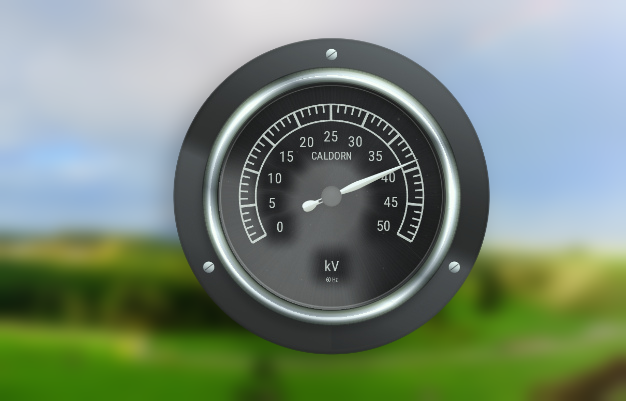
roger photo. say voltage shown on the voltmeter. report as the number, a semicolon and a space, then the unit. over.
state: 39; kV
